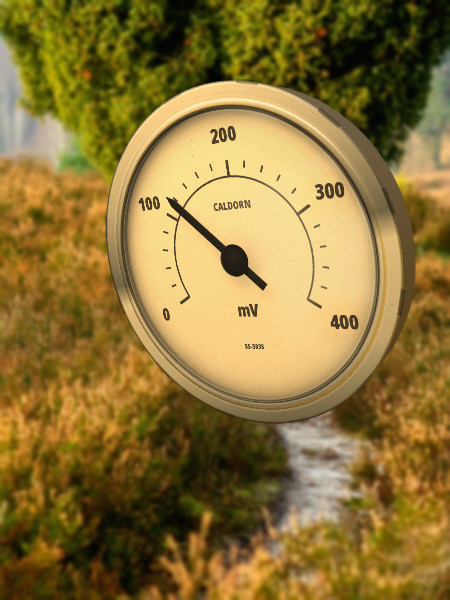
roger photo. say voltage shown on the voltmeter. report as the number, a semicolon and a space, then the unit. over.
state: 120; mV
